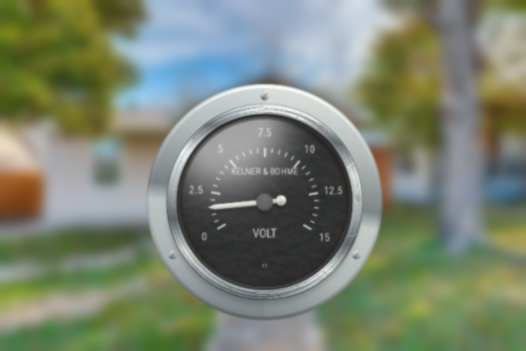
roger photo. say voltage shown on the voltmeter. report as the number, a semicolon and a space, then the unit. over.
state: 1.5; V
